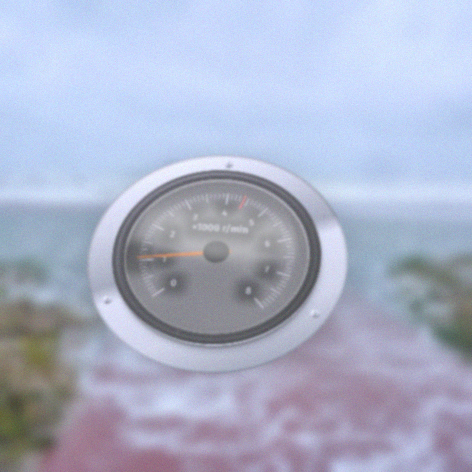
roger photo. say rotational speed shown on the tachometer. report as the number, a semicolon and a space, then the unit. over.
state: 1000; rpm
